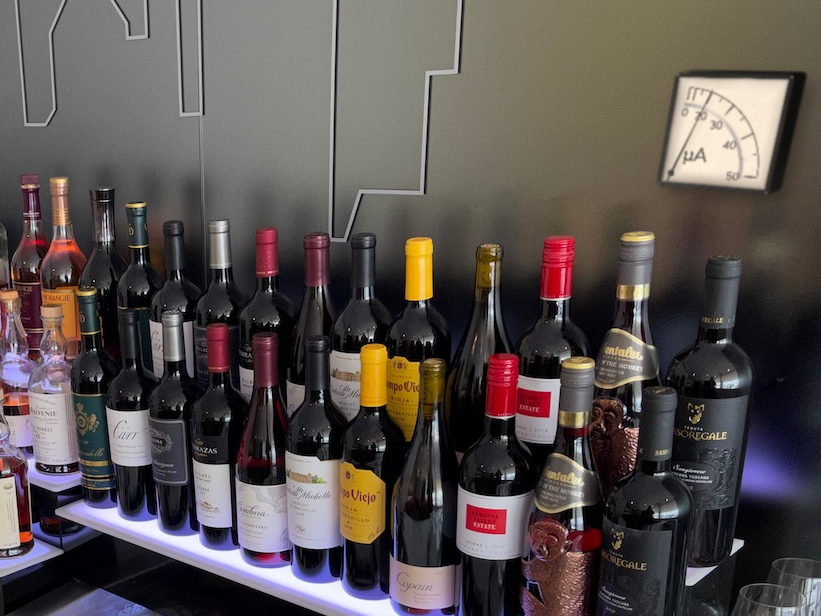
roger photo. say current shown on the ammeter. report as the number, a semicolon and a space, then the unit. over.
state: 20; µA
